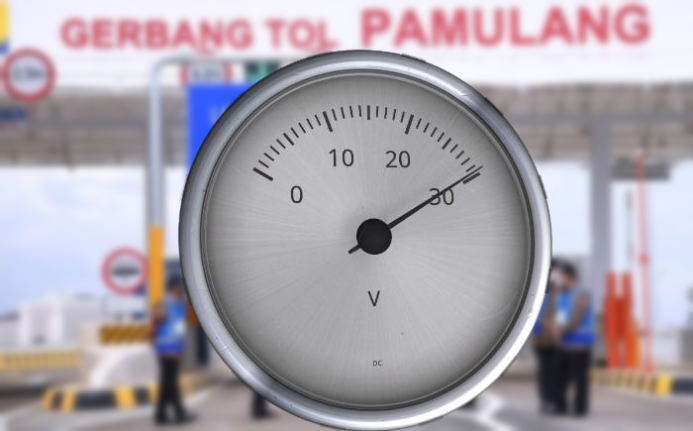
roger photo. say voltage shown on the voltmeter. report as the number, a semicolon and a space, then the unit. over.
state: 29.5; V
